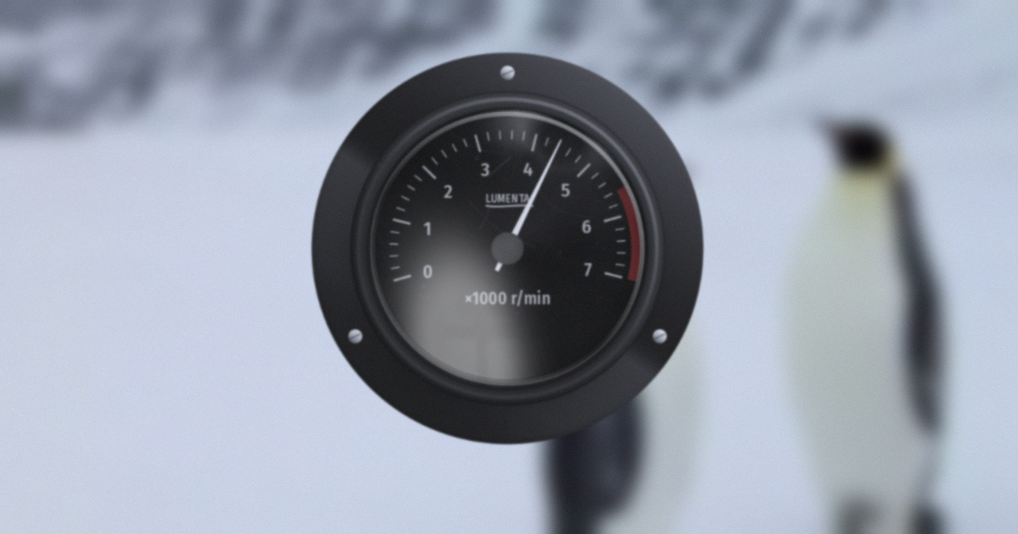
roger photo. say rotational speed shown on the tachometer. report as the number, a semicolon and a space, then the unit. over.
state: 4400; rpm
